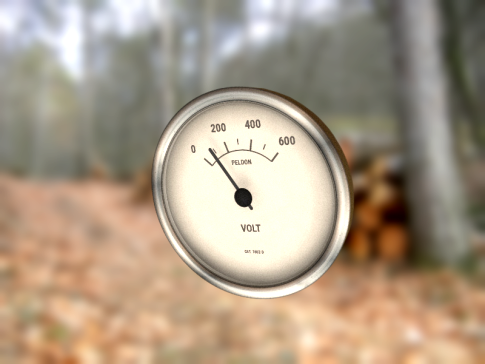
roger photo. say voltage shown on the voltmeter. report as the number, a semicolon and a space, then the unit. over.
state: 100; V
